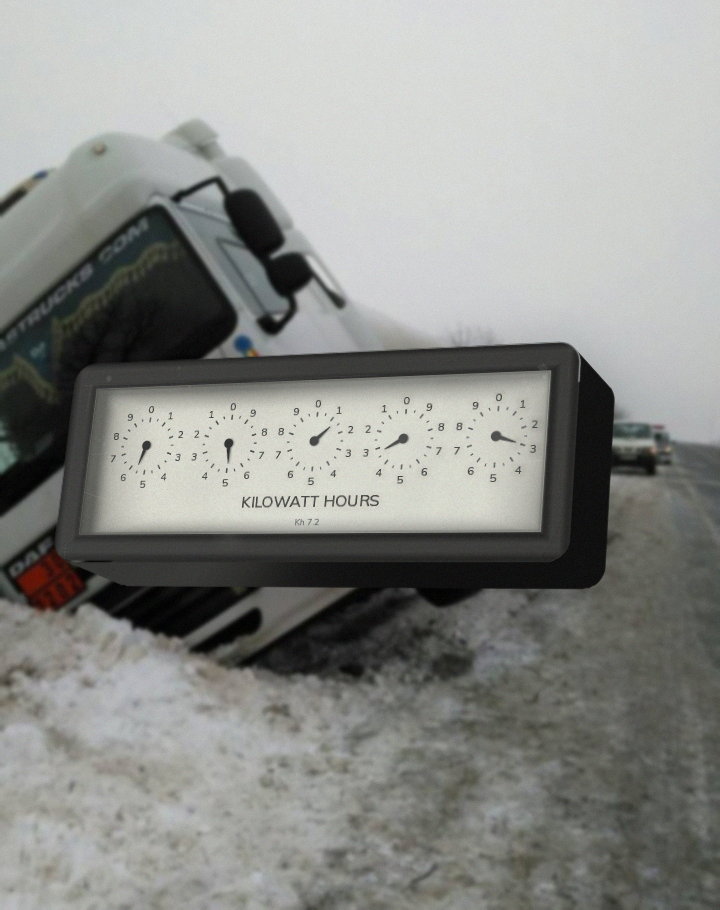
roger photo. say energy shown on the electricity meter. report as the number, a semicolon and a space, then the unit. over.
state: 55133; kWh
